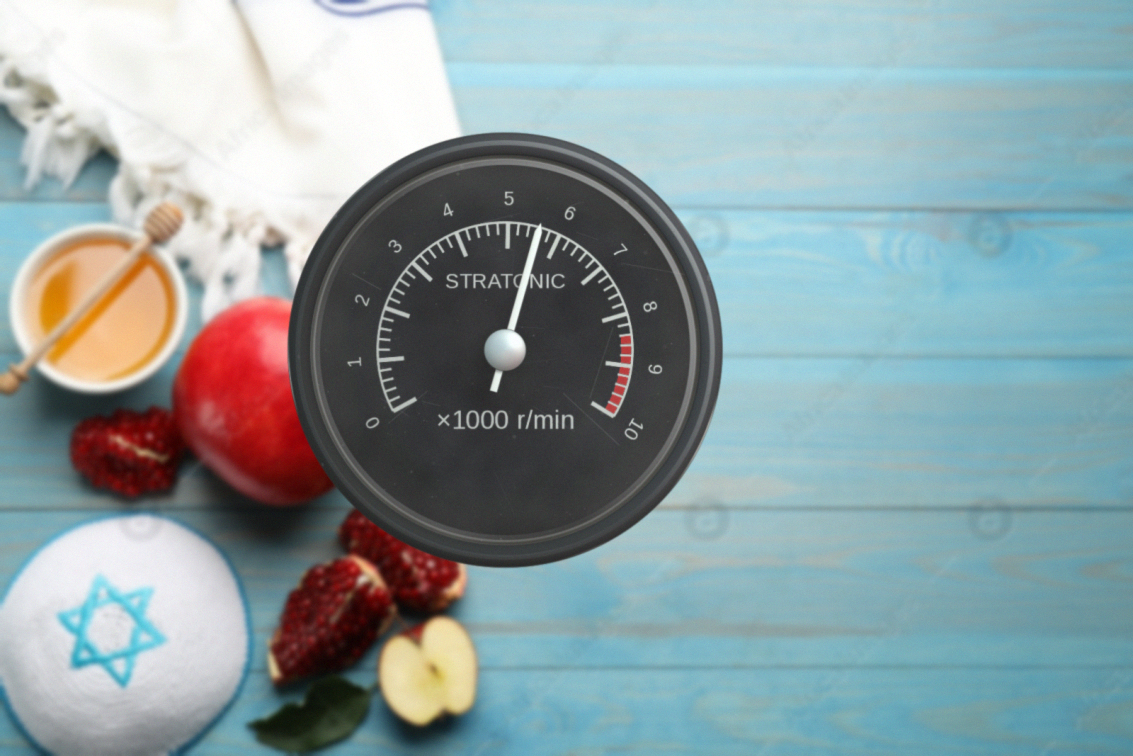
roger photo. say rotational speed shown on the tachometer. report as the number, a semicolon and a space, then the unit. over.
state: 5600; rpm
